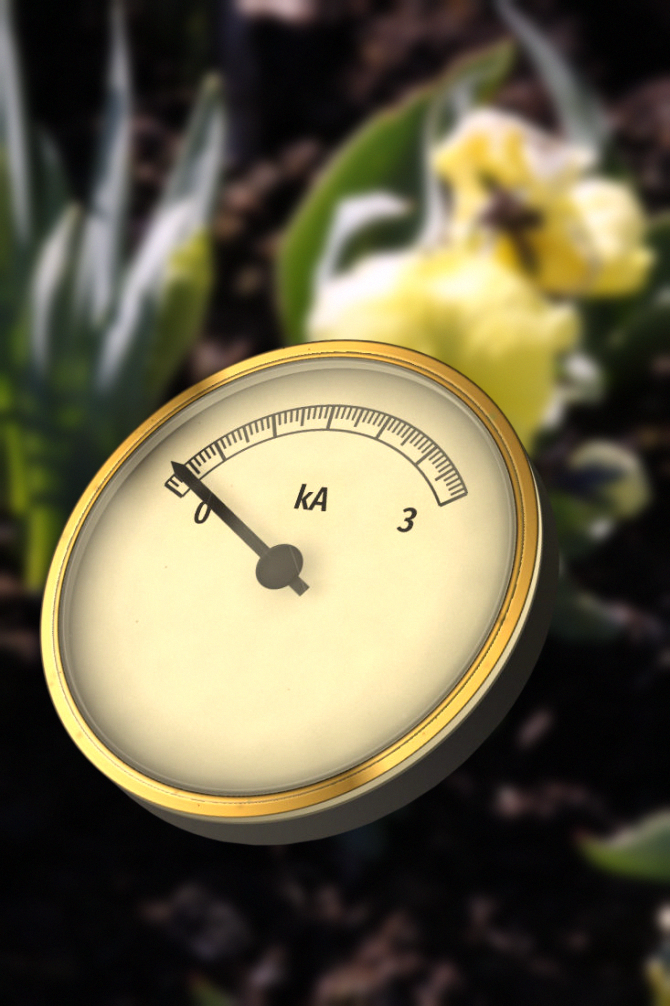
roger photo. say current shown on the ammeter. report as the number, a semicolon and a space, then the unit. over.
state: 0.15; kA
